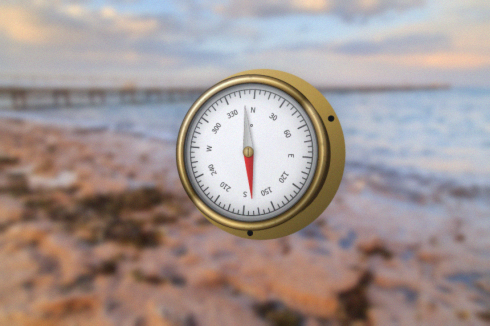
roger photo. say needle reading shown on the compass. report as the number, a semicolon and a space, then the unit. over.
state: 170; °
